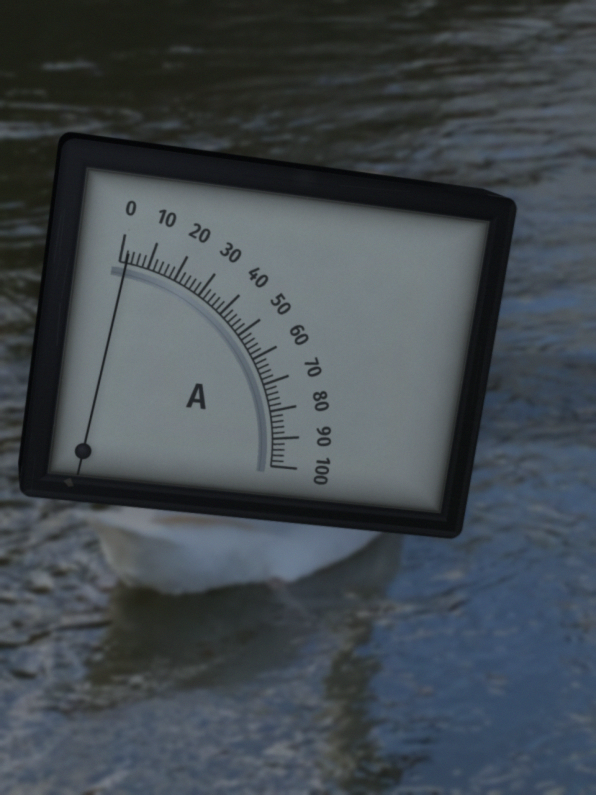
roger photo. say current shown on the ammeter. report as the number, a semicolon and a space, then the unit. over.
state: 2; A
